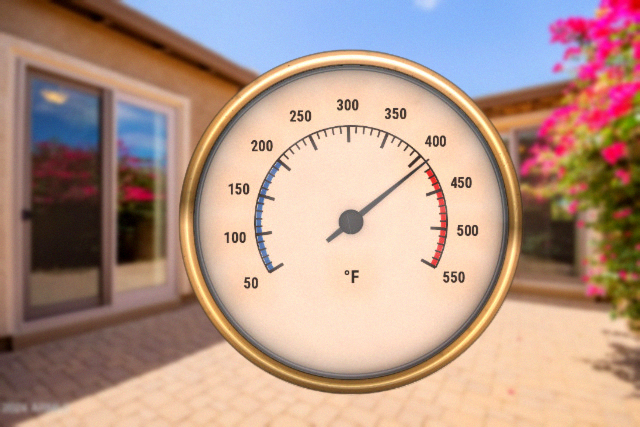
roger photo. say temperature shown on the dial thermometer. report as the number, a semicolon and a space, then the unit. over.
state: 410; °F
